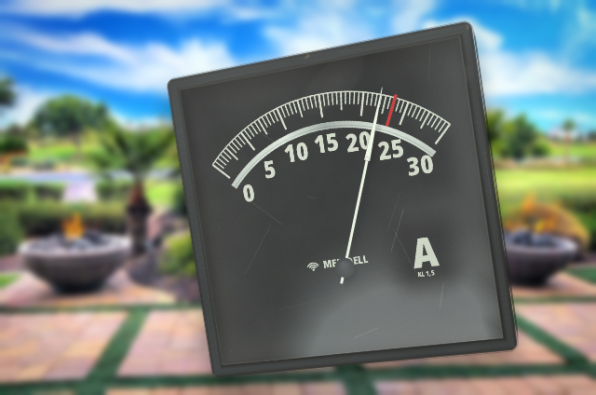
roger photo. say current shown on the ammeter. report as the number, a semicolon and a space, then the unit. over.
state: 22; A
